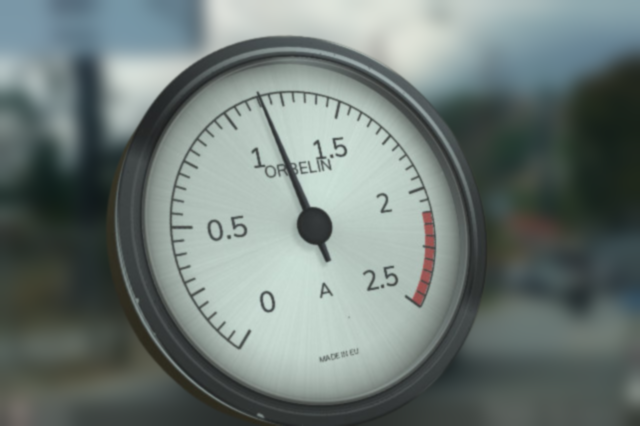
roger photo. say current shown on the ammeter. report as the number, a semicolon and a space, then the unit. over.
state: 1.15; A
